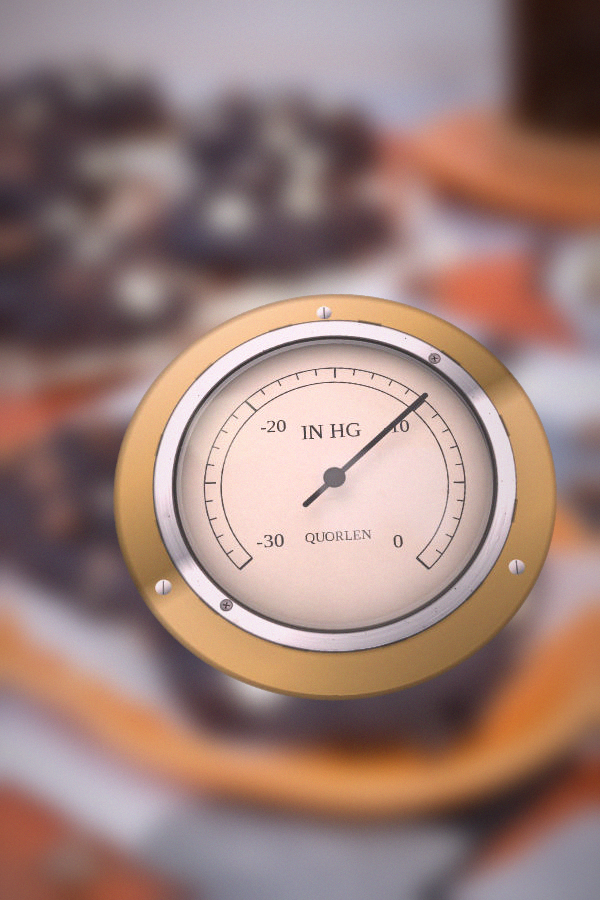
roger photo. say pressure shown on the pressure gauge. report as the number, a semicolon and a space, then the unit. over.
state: -10; inHg
